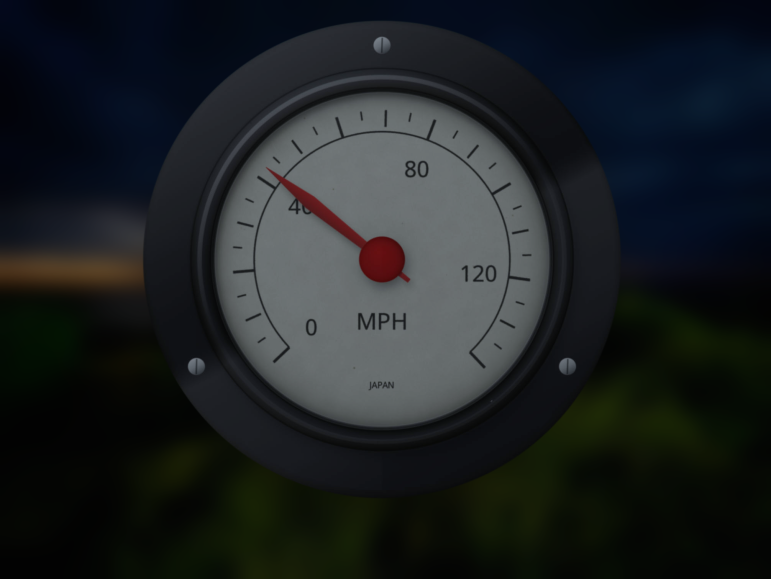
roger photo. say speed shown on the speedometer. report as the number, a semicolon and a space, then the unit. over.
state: 42.5; mph
